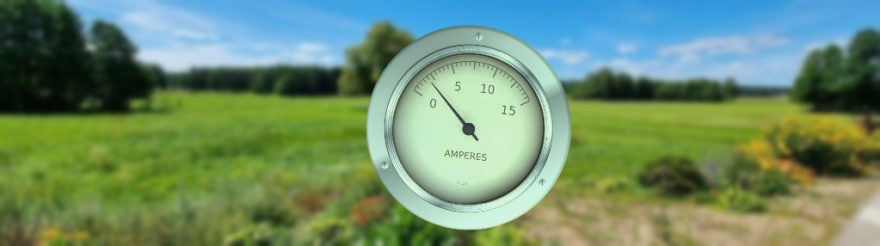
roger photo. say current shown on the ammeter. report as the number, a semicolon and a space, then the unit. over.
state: 2; A
